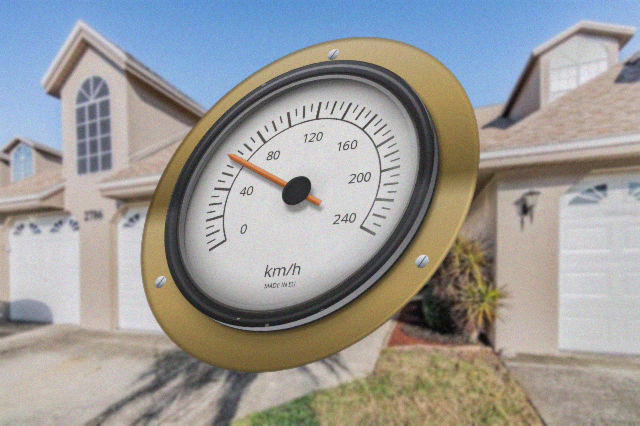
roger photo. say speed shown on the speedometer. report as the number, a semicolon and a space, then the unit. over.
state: 60; km/h
